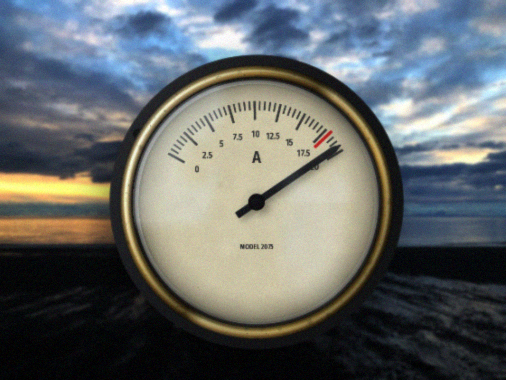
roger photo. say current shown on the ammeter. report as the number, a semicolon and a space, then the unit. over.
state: 19.5; A
